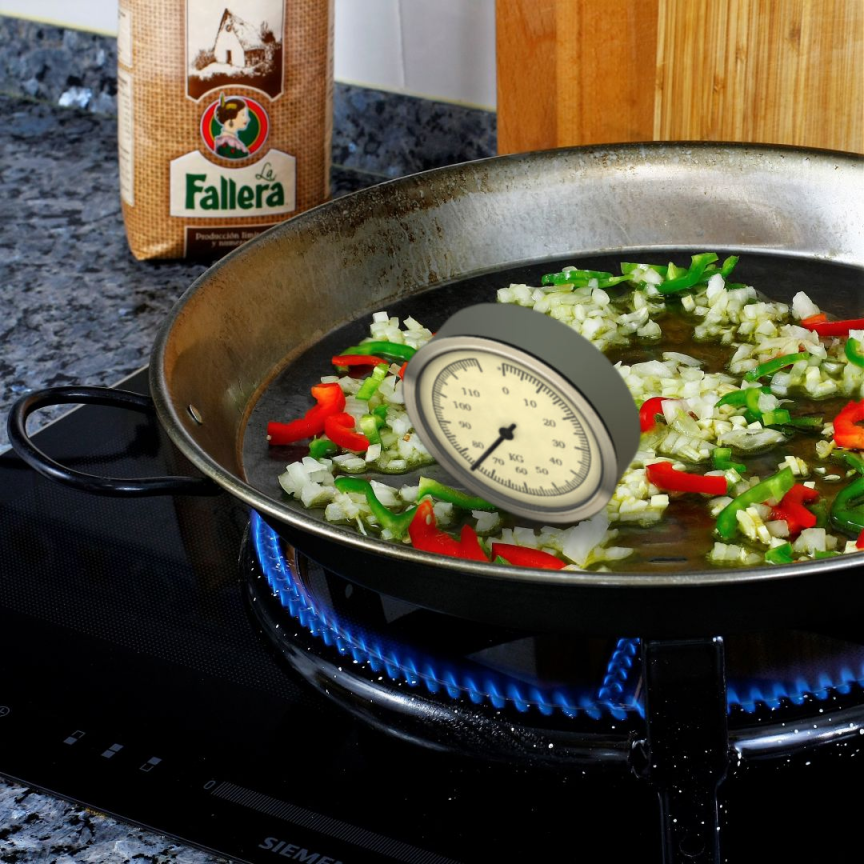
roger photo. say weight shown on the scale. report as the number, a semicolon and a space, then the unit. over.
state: 75; kg
